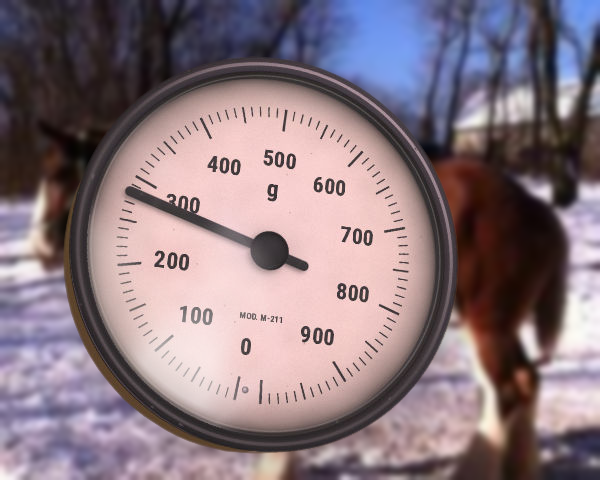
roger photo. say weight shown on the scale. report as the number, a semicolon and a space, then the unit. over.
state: 280; g
